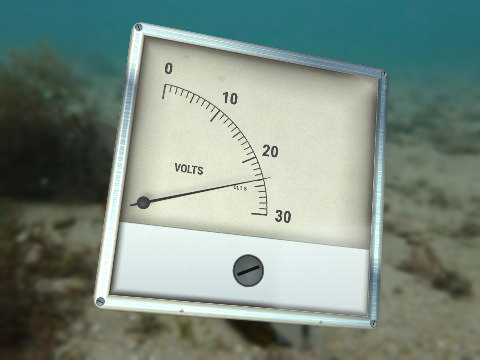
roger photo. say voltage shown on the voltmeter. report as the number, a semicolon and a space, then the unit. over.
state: 24; V
